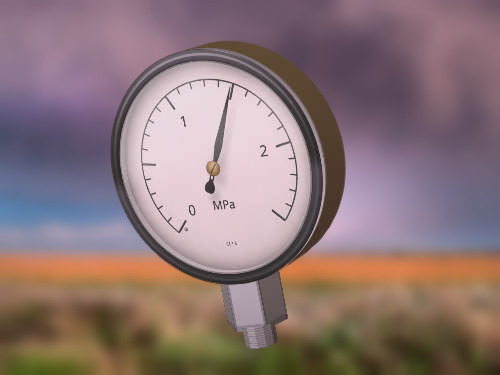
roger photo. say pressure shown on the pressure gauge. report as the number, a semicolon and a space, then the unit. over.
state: 1.5; MPa
